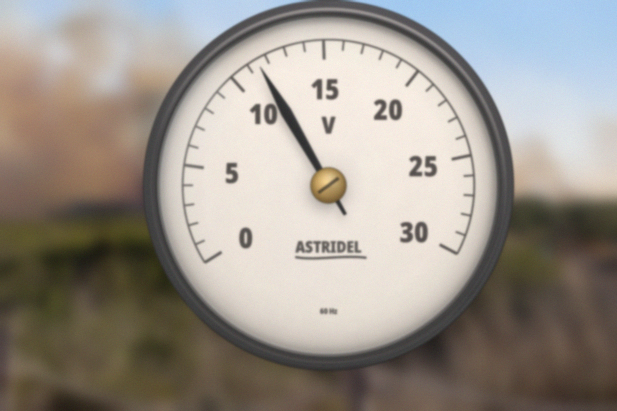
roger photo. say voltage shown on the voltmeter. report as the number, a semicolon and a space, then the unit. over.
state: 11.5; V
